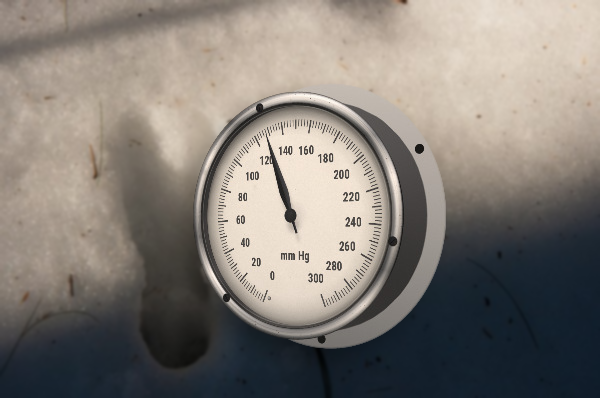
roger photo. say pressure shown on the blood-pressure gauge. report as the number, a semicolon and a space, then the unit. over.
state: 130; mmHg
